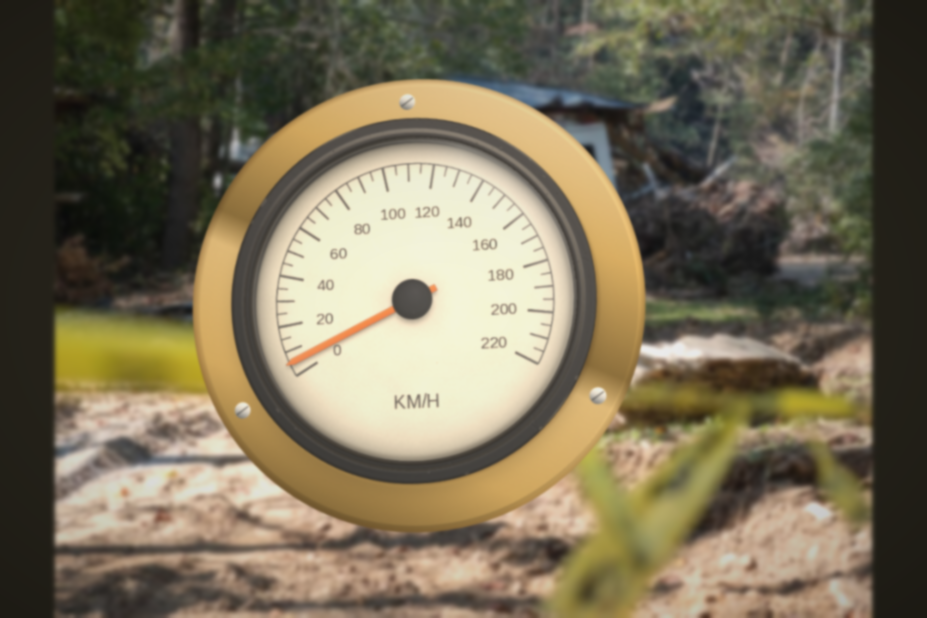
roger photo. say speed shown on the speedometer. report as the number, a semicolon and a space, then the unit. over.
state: 5; km/h
